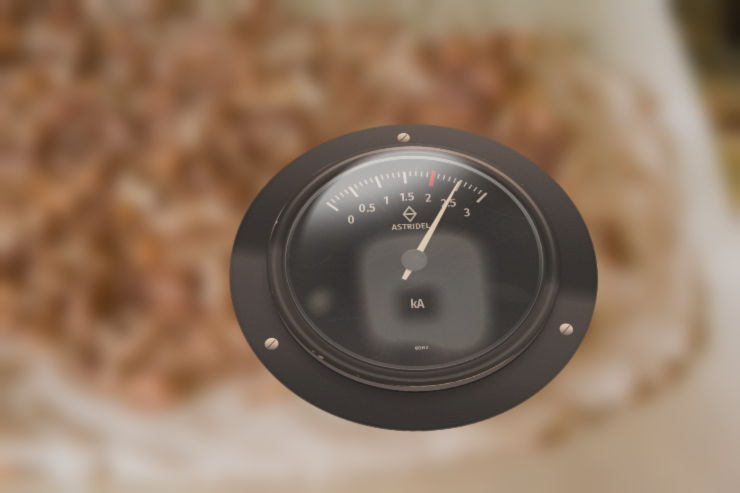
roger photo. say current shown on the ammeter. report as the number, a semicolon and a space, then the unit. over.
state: 2.5; kA
